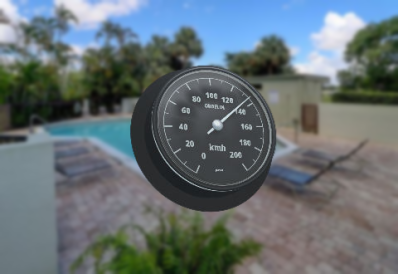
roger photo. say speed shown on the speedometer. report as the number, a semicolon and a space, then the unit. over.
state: 135; km/h
